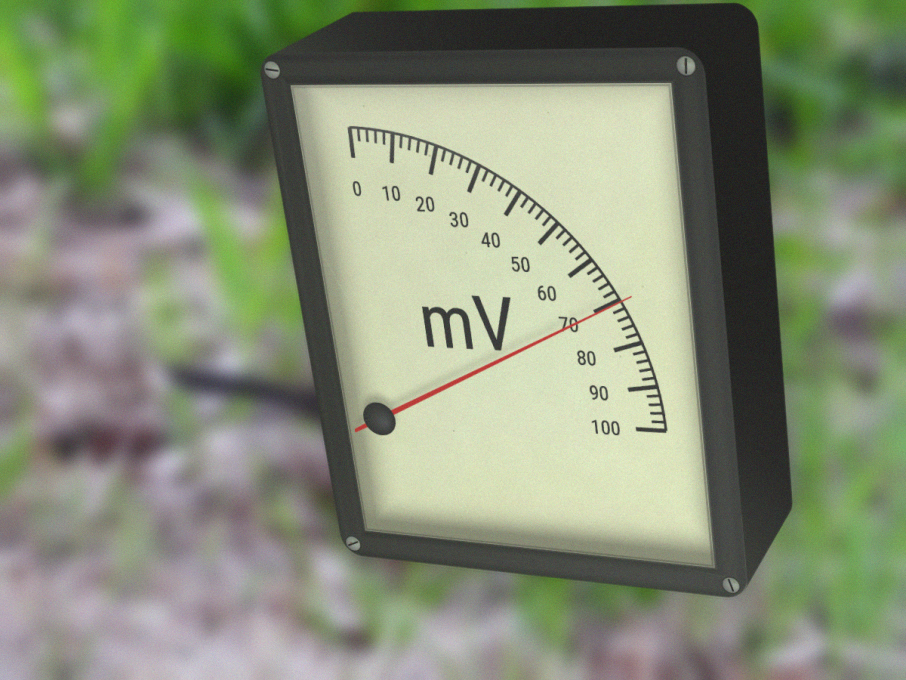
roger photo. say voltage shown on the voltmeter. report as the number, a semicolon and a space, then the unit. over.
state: 70; mV
